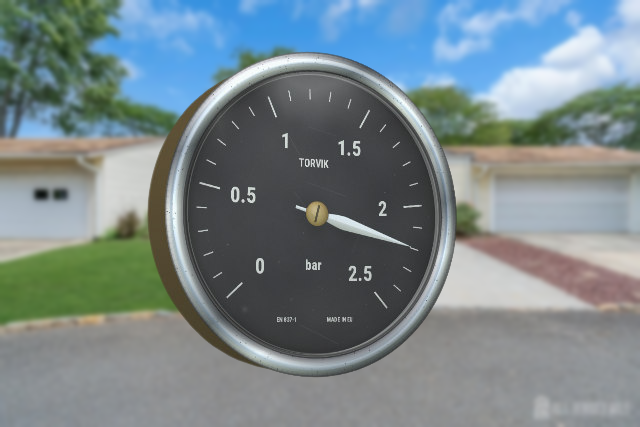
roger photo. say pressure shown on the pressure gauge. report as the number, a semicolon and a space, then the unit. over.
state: 2.2; bar
